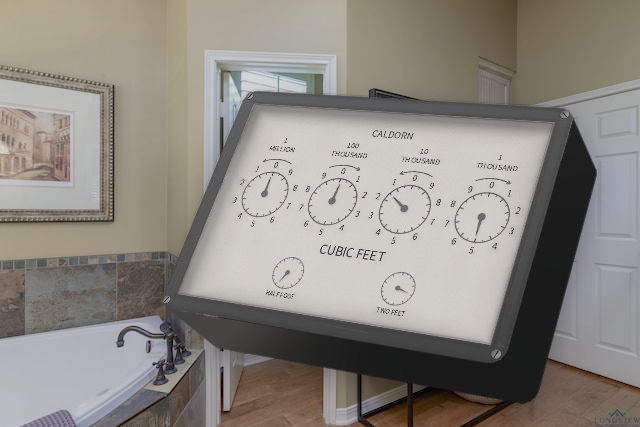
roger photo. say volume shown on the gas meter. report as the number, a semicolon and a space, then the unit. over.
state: 1500; ft³
